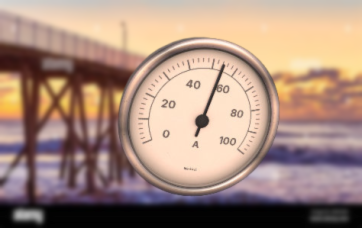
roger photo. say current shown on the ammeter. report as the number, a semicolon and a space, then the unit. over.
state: 54; A
